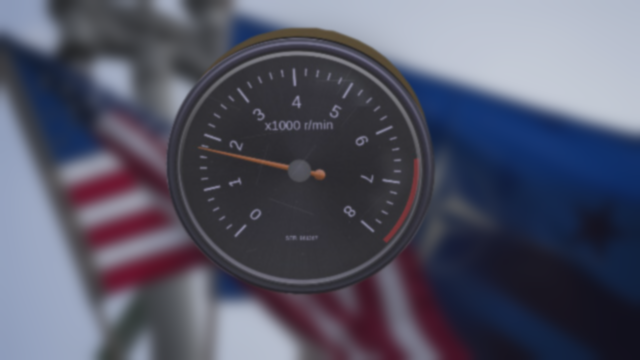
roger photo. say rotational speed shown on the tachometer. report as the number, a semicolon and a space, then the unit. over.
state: 1800; rpm
